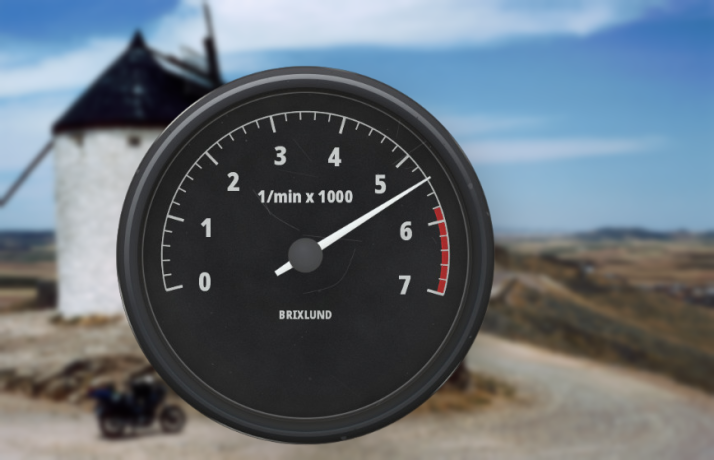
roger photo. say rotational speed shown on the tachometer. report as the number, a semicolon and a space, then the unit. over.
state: 5400; rpm
